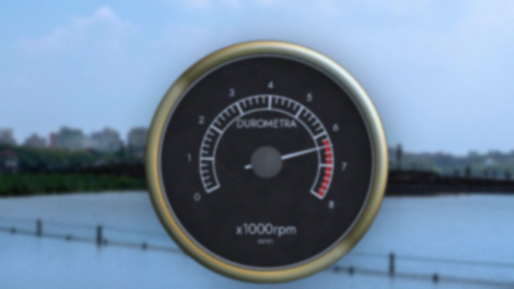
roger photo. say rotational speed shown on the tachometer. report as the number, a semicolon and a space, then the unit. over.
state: 6400; rpm
